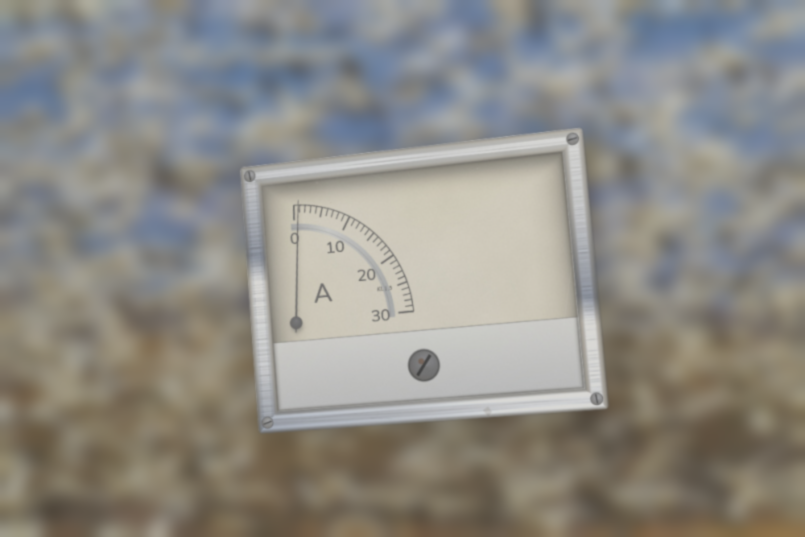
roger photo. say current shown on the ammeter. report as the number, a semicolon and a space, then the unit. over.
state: 1; A
